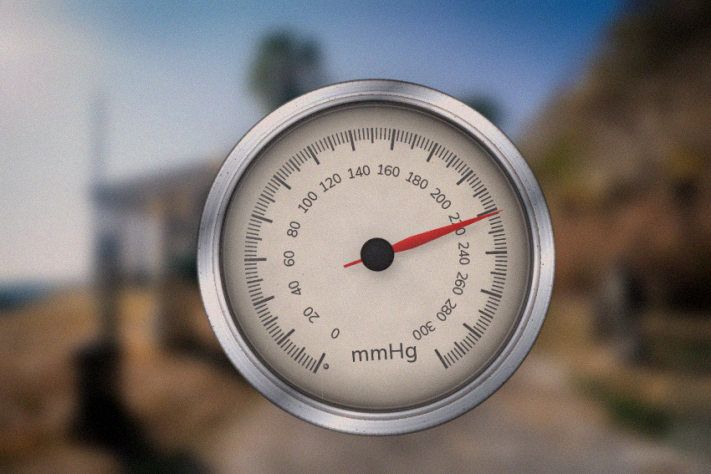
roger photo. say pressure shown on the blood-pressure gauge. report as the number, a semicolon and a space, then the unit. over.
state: 222; mmHg
